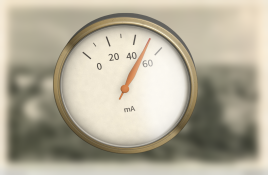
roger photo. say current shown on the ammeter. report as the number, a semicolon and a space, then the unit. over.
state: 50; mA
